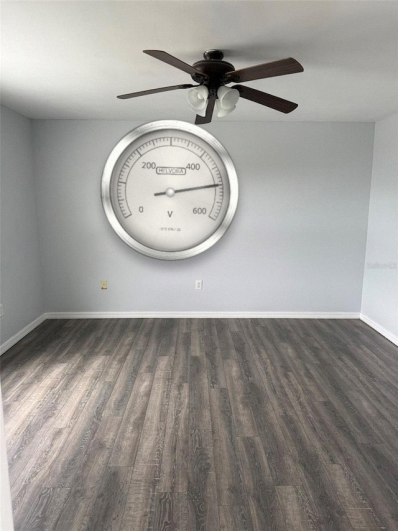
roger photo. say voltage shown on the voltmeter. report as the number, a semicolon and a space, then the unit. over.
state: 500; V
